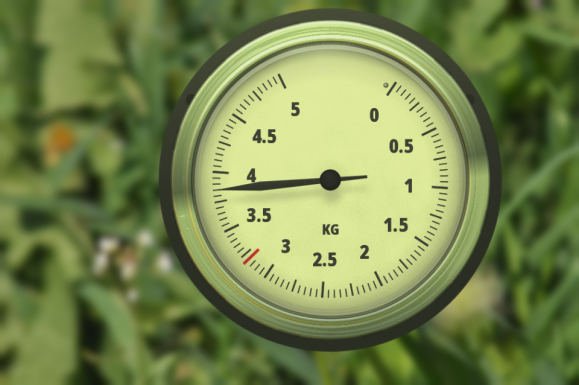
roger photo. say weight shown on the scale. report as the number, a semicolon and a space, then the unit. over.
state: 3.85; kg
